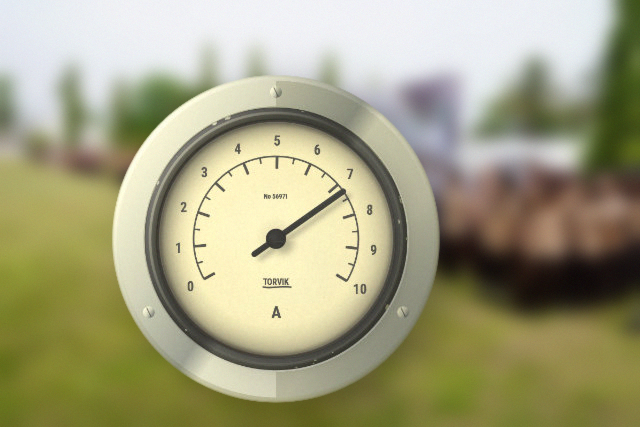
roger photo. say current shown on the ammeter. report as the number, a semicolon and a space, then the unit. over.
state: 7.25; A
